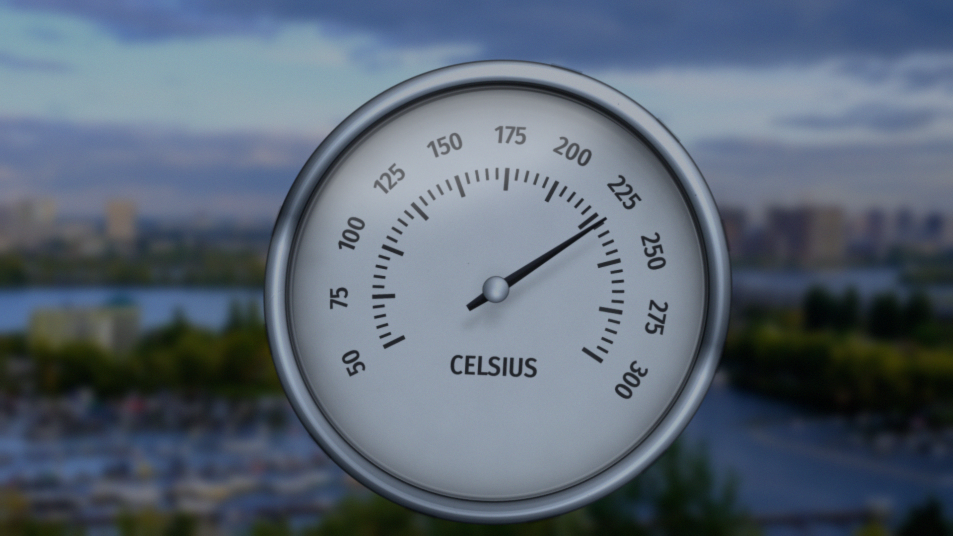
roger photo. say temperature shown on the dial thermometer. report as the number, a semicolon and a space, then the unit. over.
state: 230; °C
